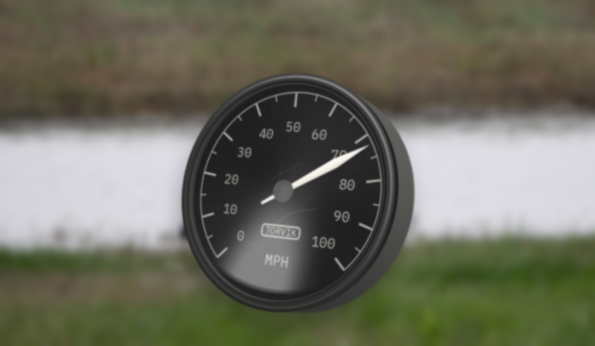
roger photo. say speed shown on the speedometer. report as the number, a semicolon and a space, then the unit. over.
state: 72.5; mph
